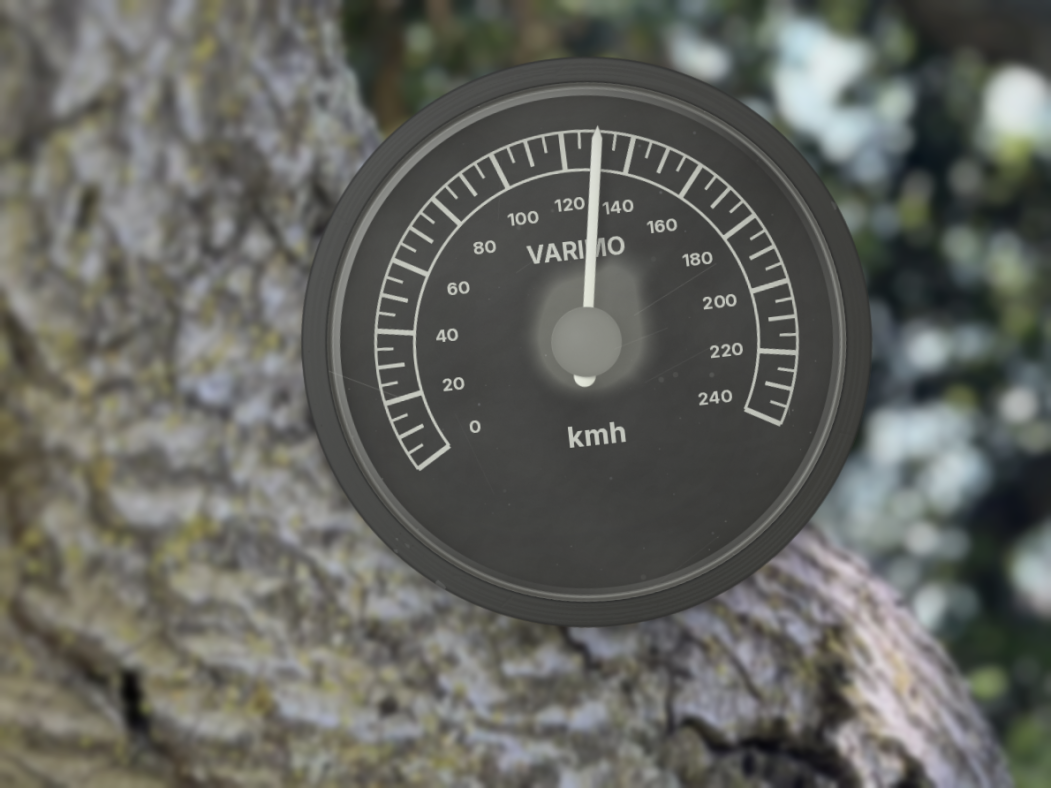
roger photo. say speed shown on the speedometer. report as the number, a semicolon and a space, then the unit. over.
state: 130; km/h
